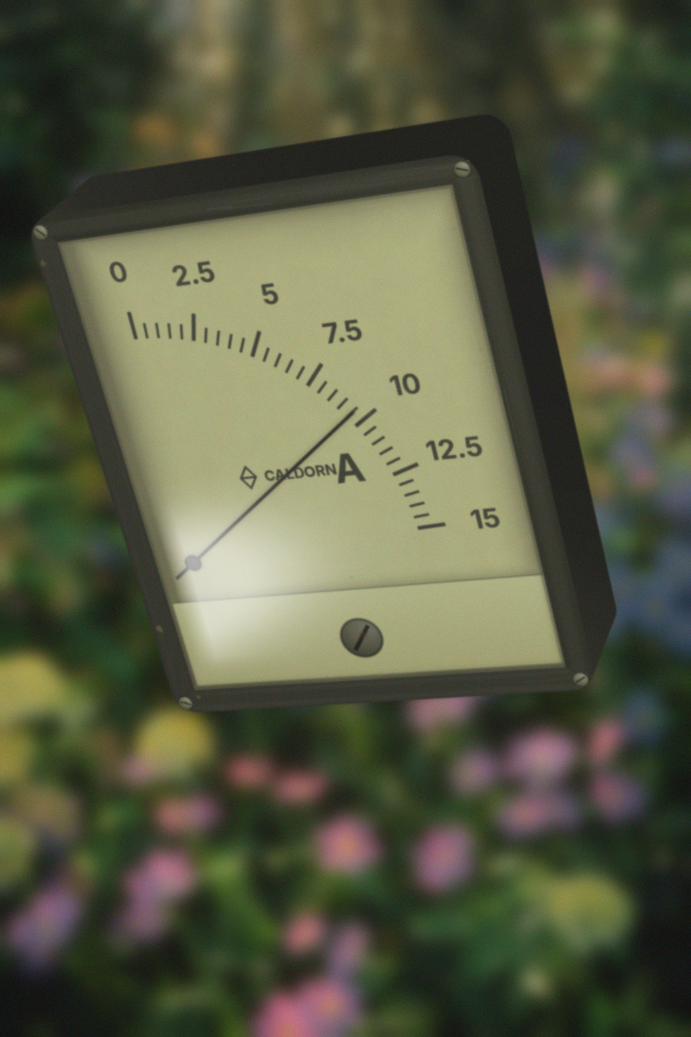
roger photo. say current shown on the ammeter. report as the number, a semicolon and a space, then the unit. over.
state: 9.5; A
